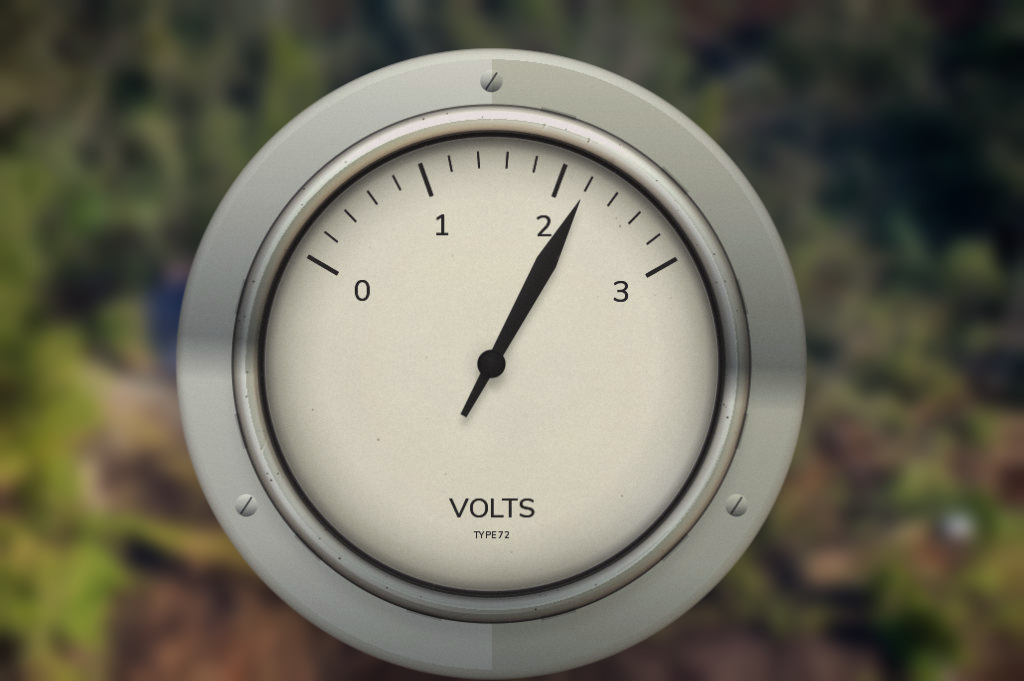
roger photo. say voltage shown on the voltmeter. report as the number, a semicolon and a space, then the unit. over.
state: 2.2; V
